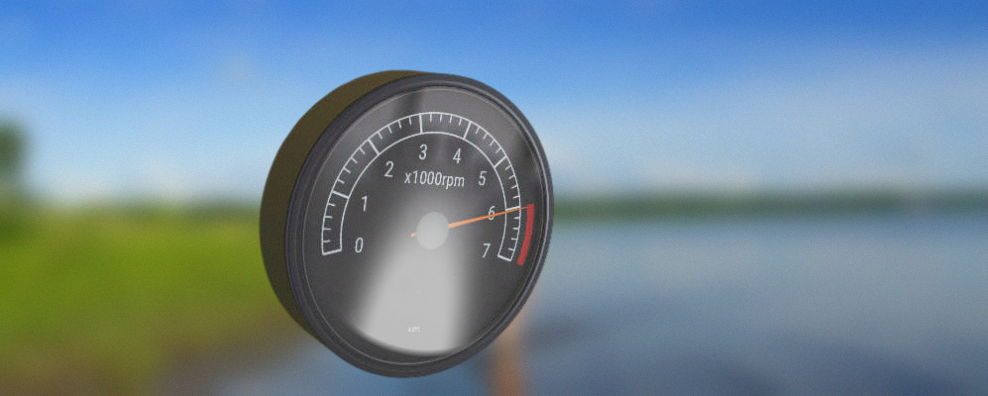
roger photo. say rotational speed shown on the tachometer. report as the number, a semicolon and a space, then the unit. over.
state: 6000; rpm
